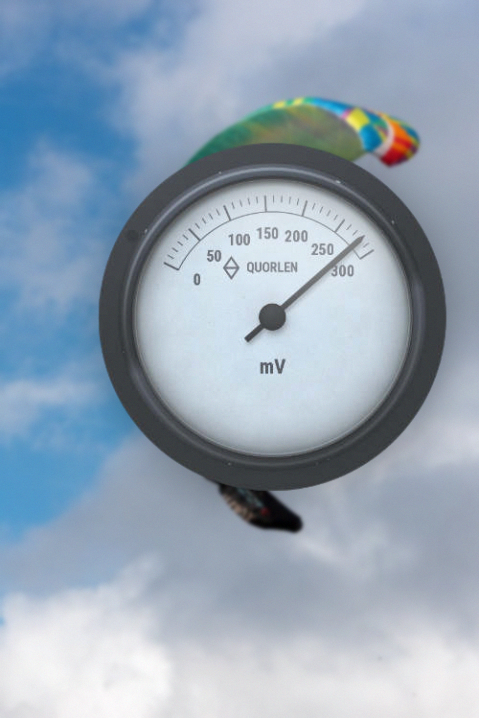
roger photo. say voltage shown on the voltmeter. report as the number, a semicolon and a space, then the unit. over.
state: 280; mV
